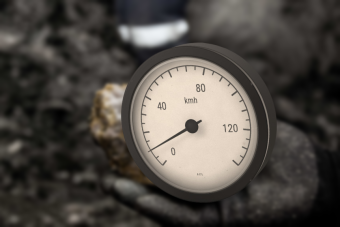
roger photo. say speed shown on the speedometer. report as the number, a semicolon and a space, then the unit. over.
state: 10; km/h
